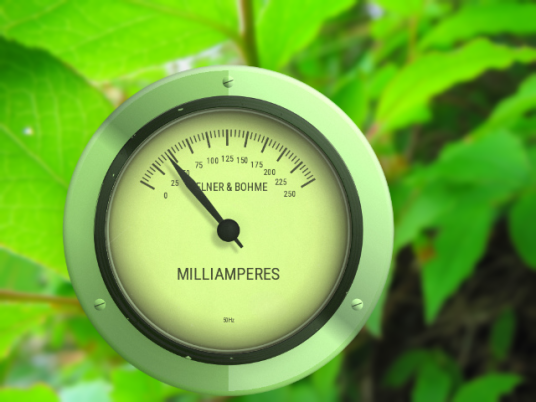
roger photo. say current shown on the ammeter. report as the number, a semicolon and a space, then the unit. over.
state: 45; mA
